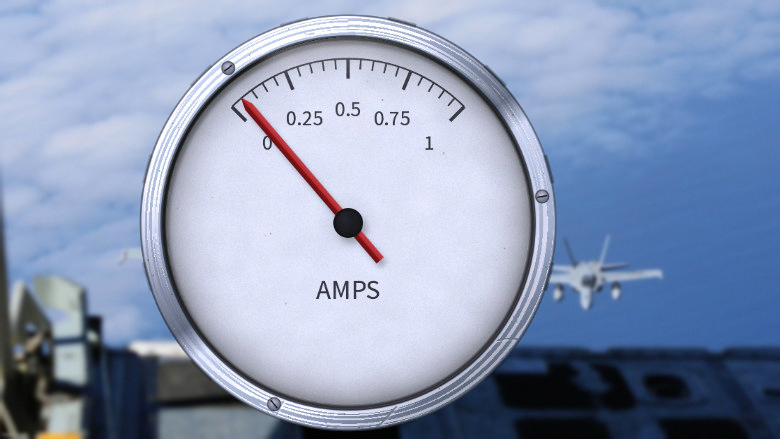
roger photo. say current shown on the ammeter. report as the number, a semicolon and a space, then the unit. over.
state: 0.05; A
